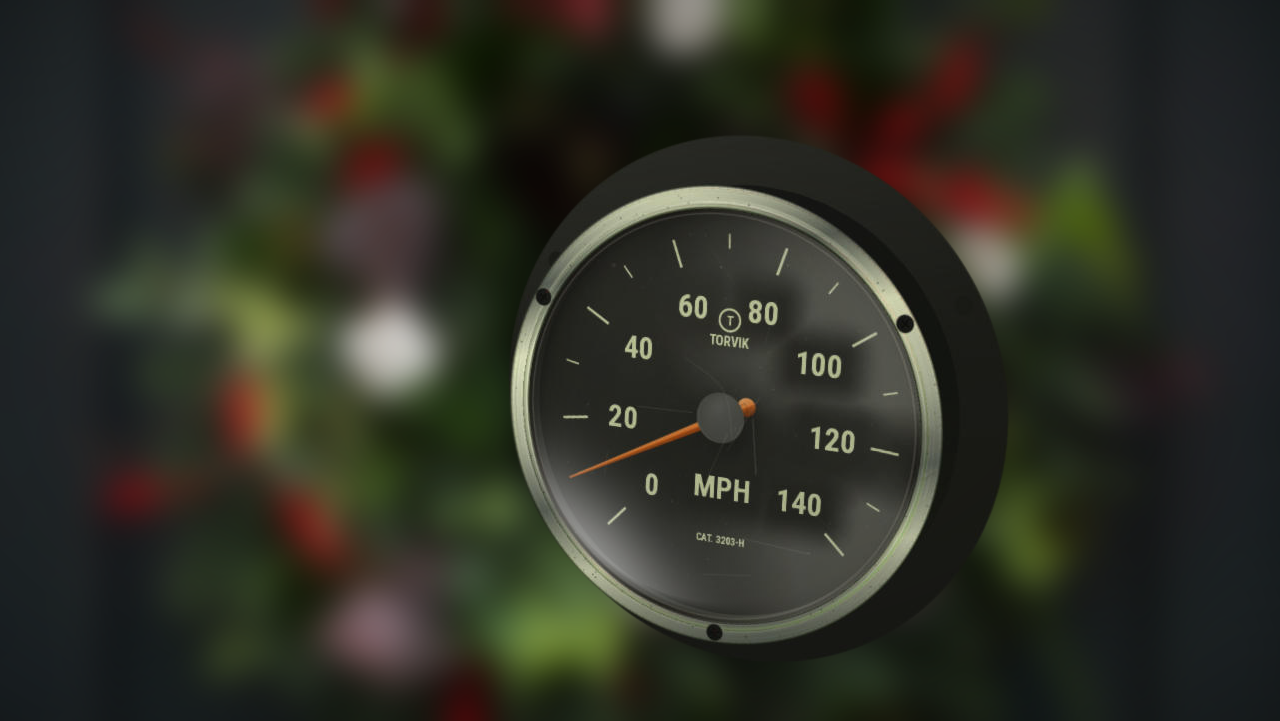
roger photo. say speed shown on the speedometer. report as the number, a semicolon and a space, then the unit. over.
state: 10; mph
